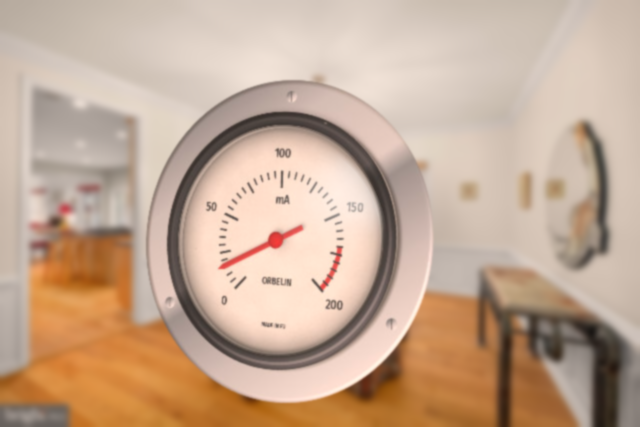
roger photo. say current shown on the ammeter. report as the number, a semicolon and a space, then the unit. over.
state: 15; mA
